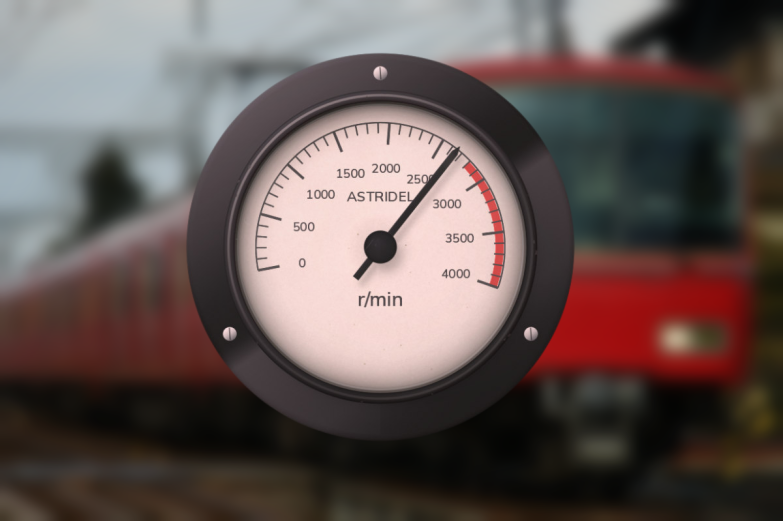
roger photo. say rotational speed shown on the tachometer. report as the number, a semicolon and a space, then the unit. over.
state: 2650; rpm
